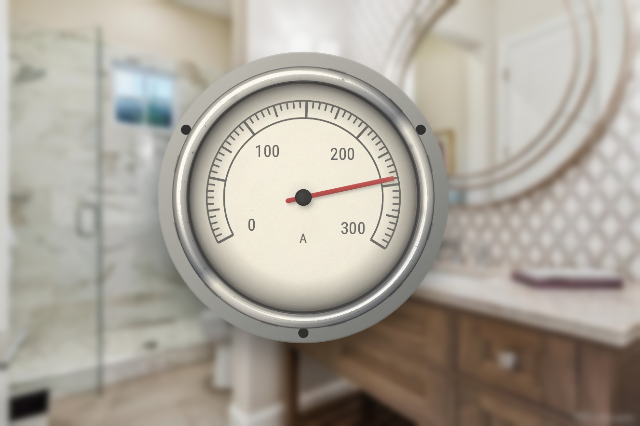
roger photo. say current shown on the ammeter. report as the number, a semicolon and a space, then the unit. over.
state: 245; A
